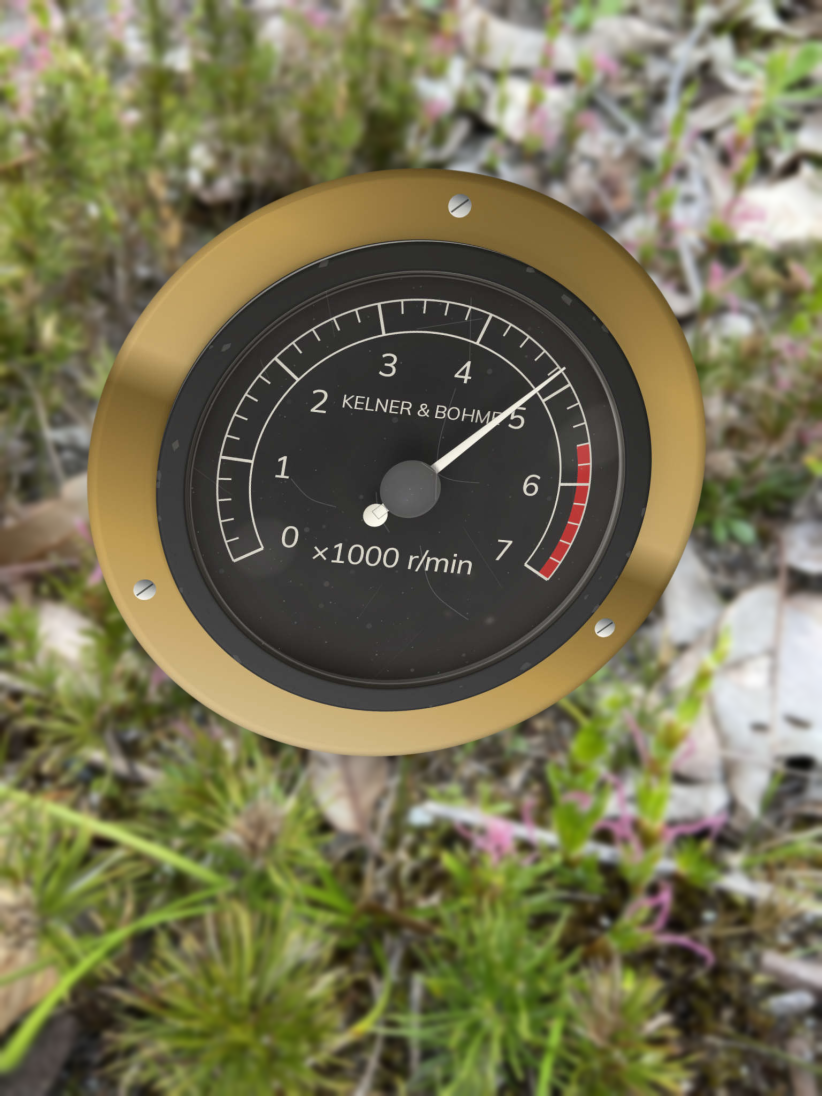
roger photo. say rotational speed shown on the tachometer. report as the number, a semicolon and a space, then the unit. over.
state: 4800; rpm
